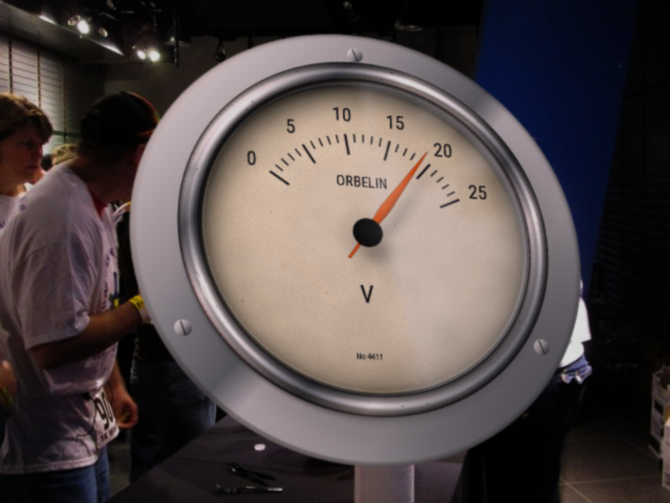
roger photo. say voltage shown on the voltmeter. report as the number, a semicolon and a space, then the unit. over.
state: 19; V
